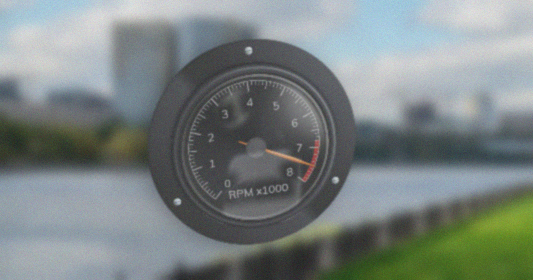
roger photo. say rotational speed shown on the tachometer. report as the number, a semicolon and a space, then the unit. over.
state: 7500; rpm
